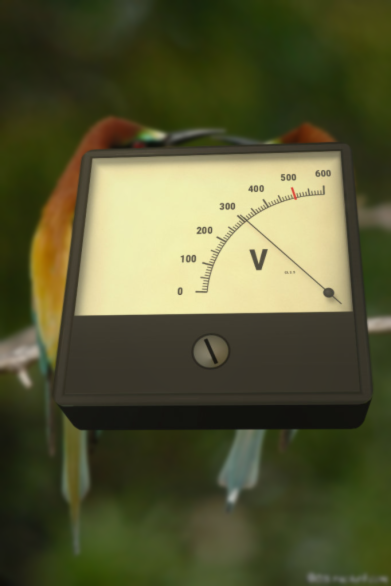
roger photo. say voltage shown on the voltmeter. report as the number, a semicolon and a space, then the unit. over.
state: 300; V
